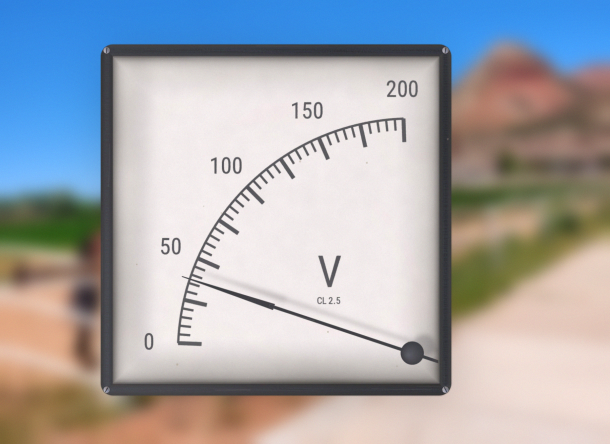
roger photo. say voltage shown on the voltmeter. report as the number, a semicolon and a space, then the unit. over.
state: 37.5; V
